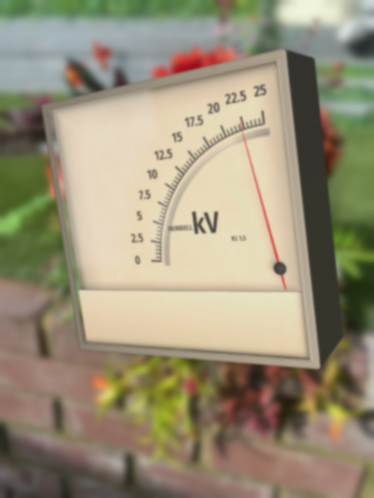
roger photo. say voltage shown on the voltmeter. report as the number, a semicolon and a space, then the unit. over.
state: 22.5; kV
